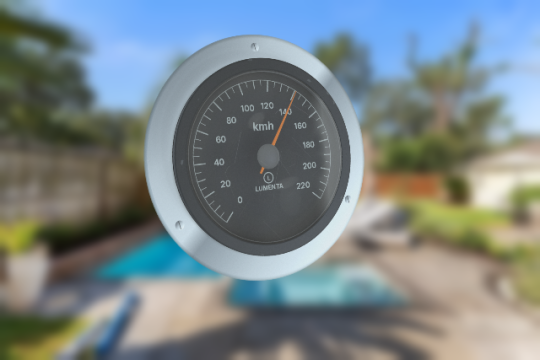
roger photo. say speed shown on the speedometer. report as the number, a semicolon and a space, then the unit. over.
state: 140; km/h
